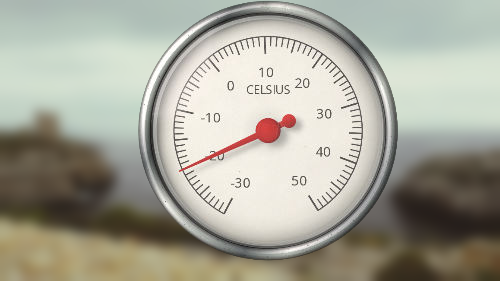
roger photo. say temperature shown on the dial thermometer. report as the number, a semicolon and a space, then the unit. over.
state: -20; °C
